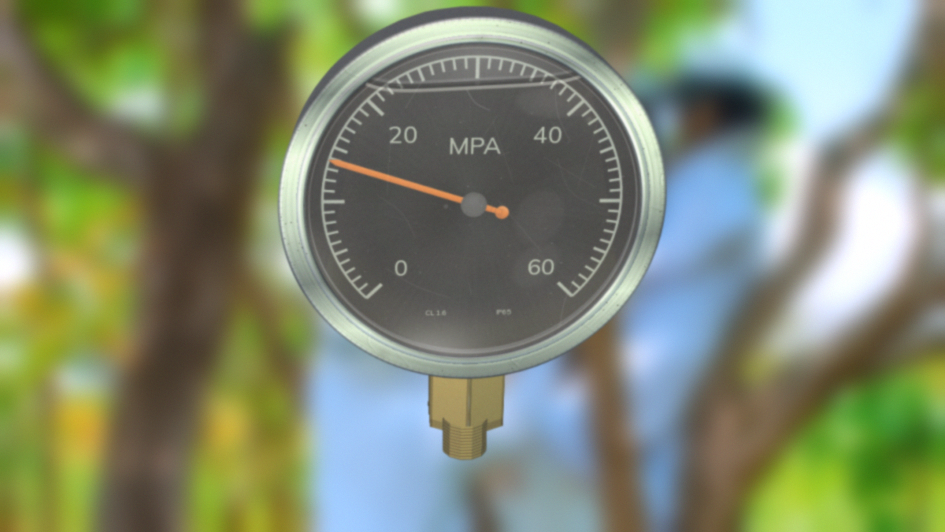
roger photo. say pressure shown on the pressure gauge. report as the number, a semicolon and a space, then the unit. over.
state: 14; MPa
